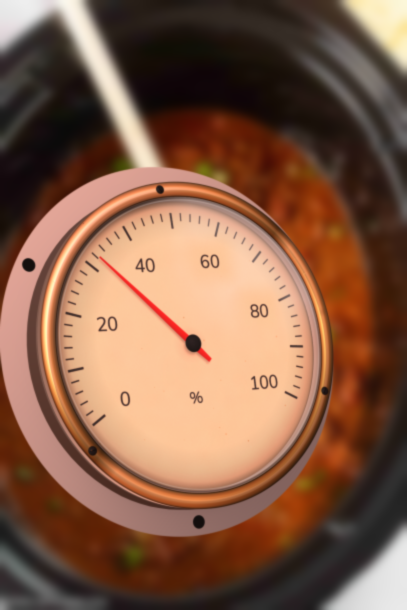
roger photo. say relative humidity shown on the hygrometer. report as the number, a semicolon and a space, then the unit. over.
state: 32; %
